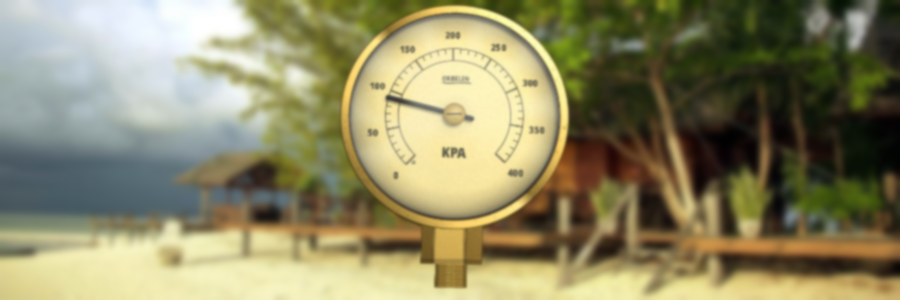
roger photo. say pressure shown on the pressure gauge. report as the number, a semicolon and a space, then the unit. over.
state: 90; kPa
